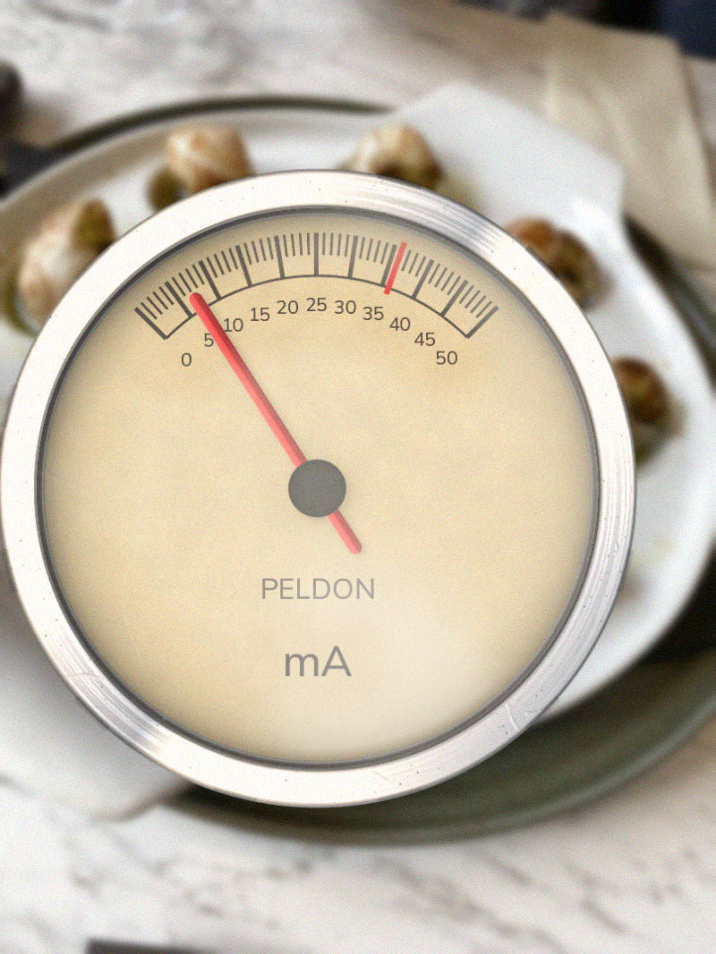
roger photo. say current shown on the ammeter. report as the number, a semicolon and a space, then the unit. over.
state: 7; mA
